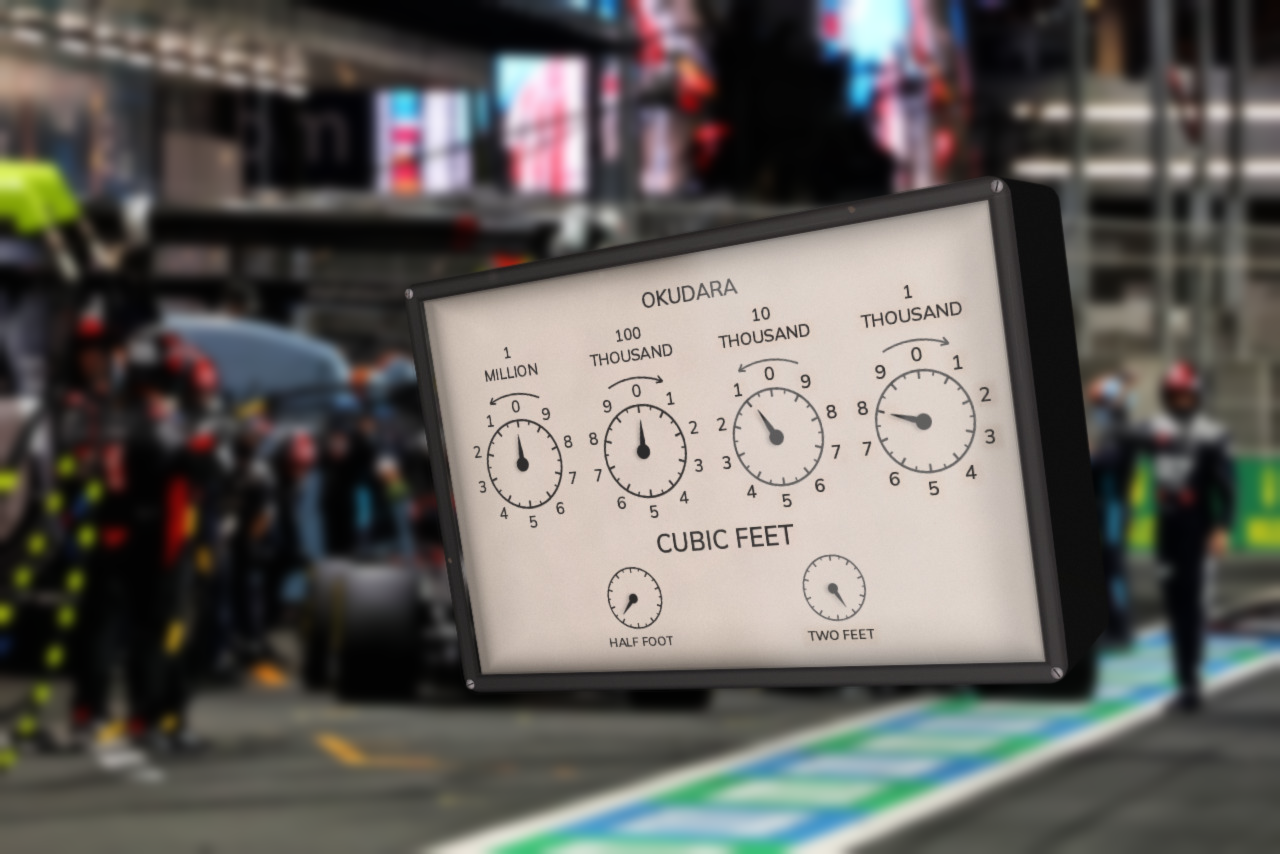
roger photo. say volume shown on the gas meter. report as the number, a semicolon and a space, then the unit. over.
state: 800; ft³
